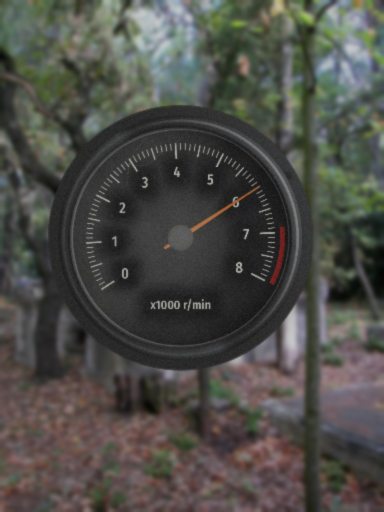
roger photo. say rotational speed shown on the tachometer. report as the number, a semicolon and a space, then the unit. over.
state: 6000; rpm
